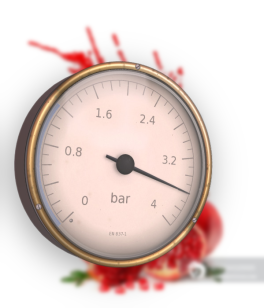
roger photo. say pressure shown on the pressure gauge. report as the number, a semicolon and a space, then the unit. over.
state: 3.6; bar
